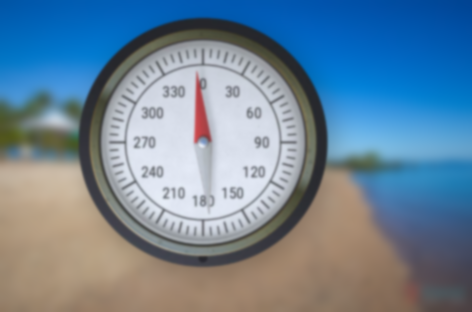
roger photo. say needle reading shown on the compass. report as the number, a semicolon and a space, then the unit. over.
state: 355; °
